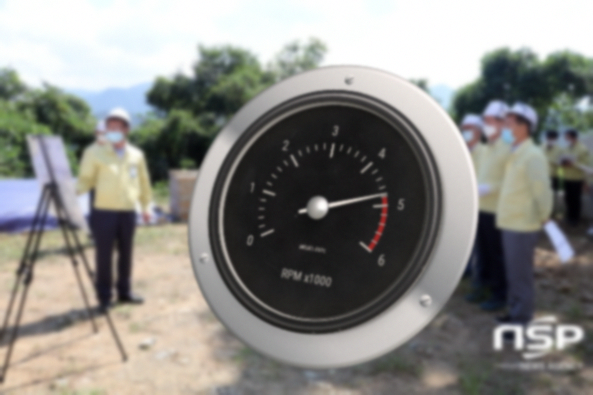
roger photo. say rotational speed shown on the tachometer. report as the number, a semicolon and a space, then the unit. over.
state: 4800; rpm
